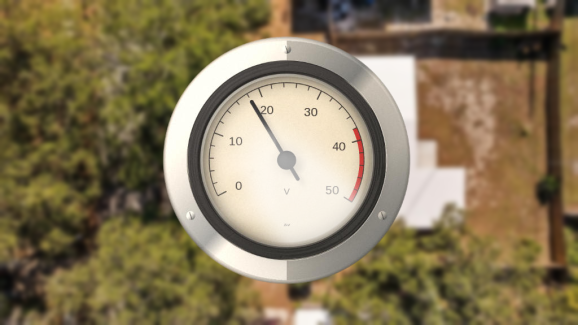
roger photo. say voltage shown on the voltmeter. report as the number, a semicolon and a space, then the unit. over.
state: 18; V
